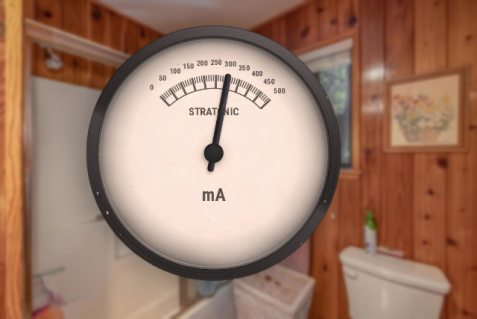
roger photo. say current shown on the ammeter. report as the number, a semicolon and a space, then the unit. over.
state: 300; mA
